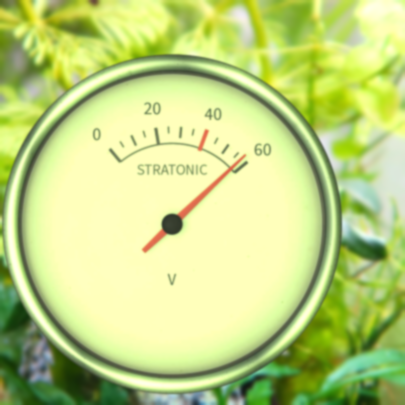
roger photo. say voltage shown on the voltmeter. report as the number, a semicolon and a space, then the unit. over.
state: 57.5; V
